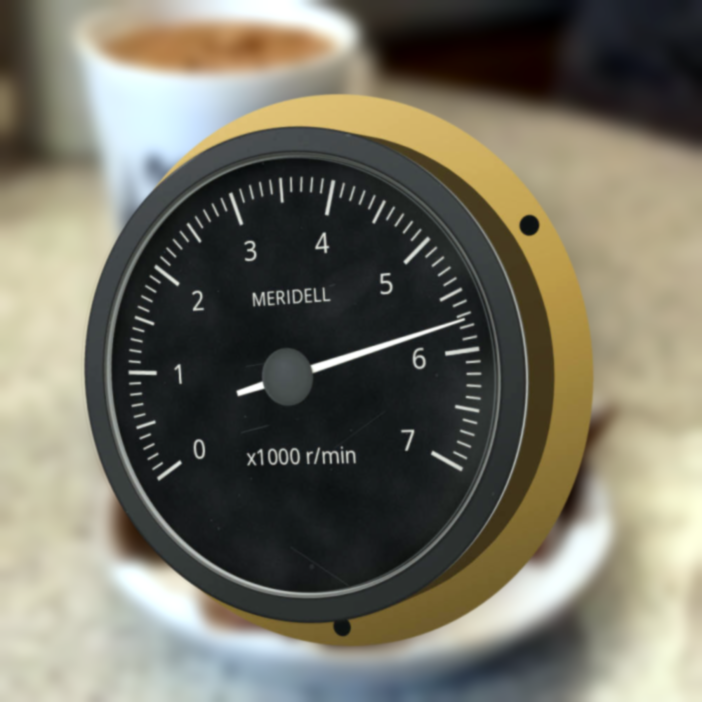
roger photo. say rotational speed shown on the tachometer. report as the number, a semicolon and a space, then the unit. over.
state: 5750; rpm
